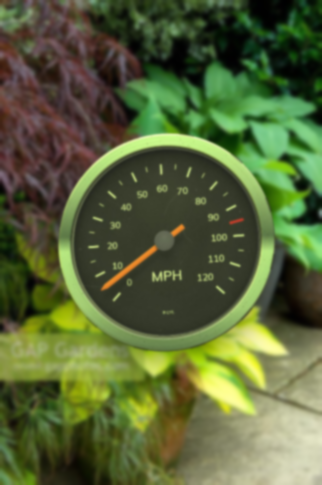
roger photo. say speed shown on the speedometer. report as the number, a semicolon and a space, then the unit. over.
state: 5; mph
